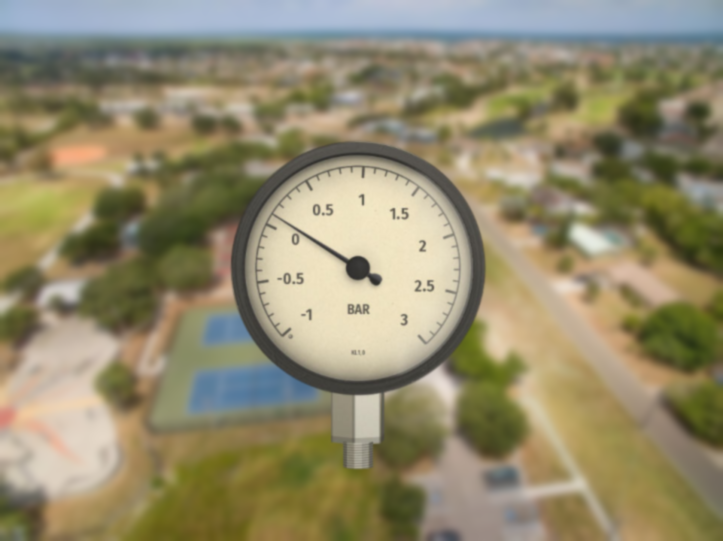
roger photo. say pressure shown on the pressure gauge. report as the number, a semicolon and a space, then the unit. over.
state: 0.1; bar
